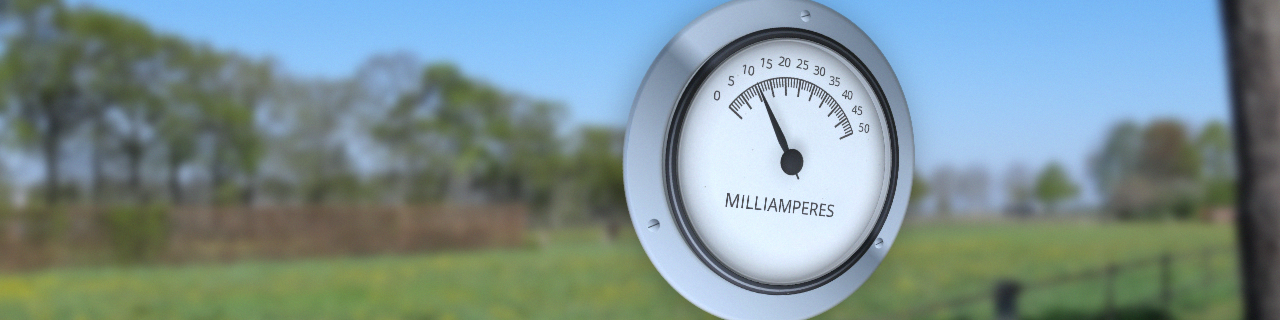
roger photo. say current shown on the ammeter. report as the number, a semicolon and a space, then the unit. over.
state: 10; mA
